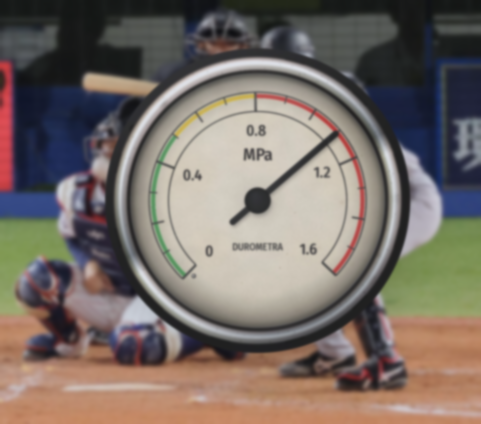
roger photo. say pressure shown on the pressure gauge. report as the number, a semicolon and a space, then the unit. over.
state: 1.1; MPa
